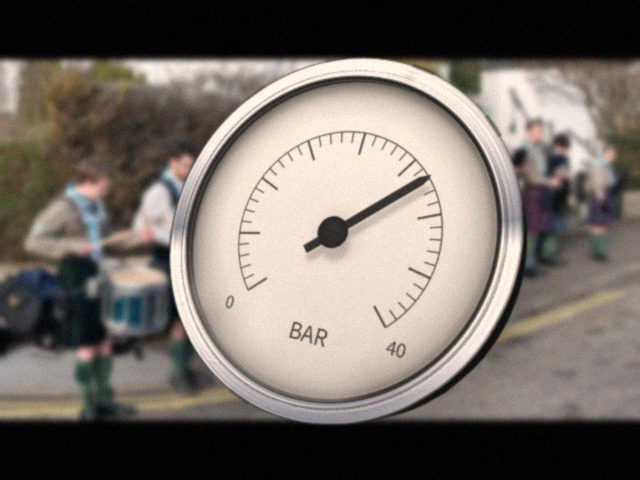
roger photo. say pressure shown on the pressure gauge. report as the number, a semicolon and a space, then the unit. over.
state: 27; bar
